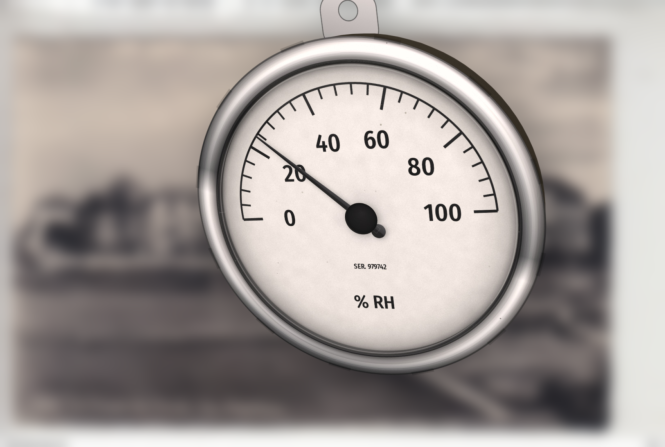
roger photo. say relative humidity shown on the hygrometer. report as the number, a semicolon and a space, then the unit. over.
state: 24; %
